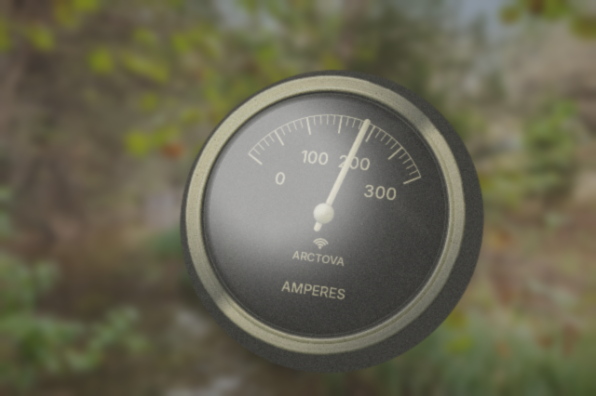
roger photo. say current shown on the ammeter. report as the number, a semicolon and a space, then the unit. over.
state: 190; A
